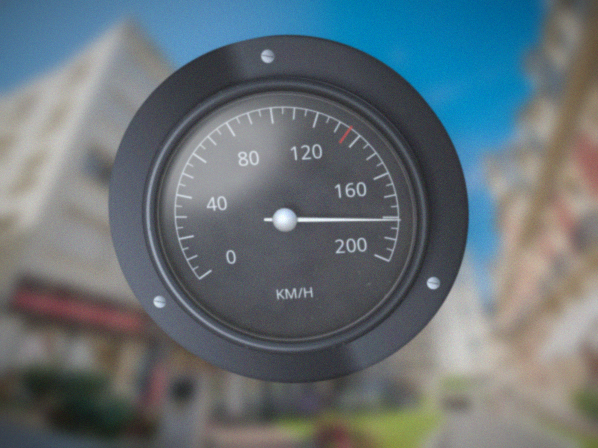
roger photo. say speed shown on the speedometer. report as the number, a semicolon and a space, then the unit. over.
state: 180; km/h
